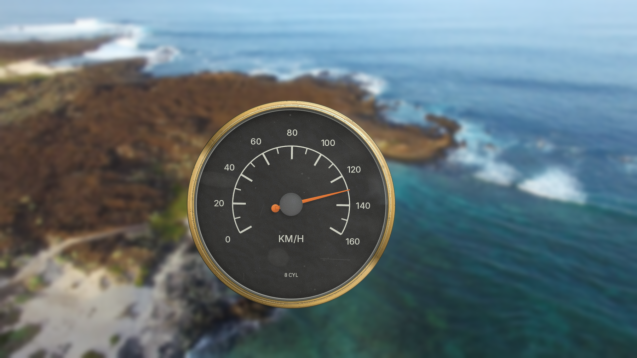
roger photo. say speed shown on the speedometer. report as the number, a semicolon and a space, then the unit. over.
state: 130; km/h
